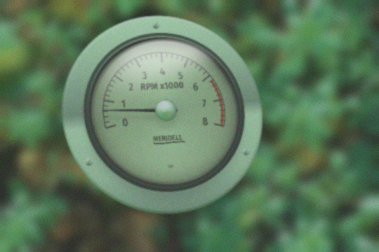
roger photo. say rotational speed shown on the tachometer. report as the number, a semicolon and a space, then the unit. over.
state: 600; rpm
